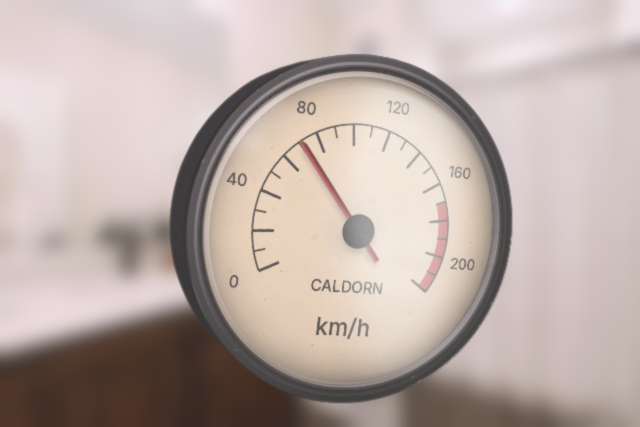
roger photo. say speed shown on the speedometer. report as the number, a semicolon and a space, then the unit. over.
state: 70; km/h
